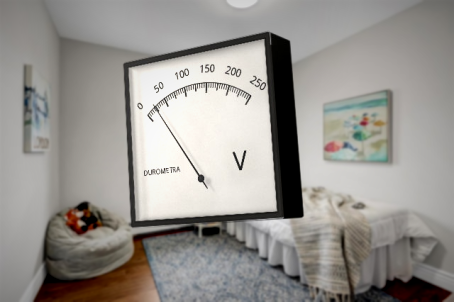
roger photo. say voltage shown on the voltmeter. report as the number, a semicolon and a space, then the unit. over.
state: 25; V
